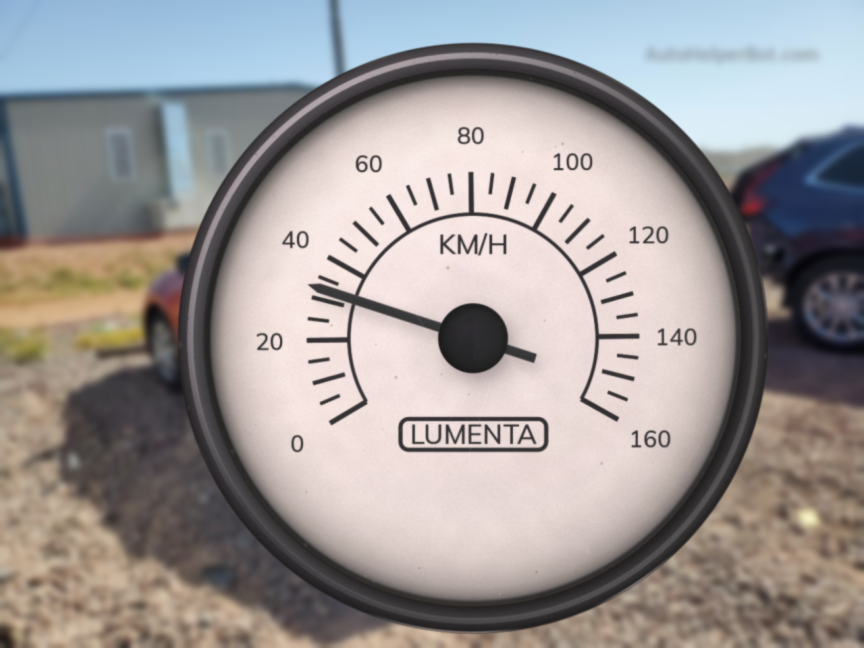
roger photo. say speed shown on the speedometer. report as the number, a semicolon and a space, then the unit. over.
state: 32.5; km/h
